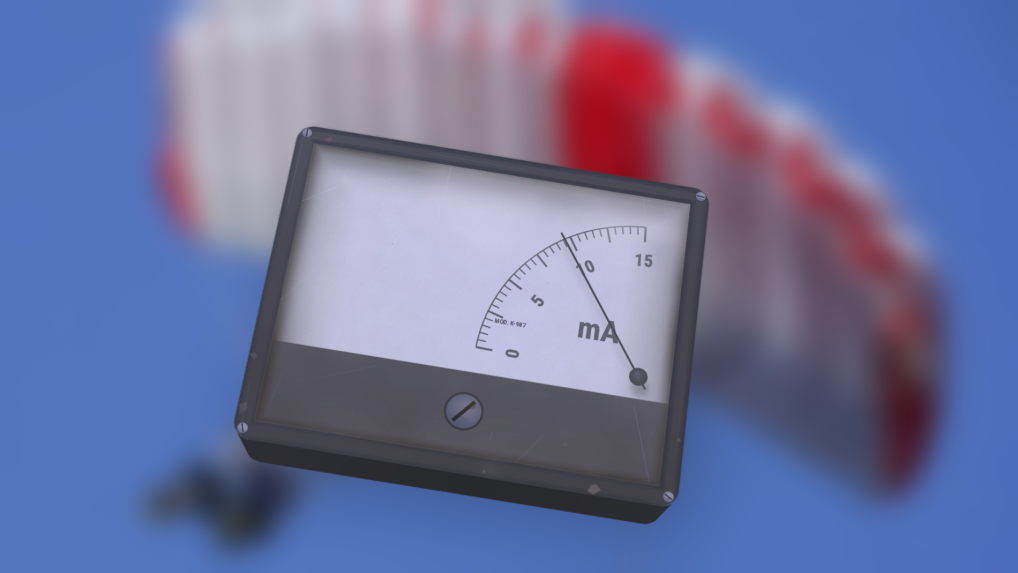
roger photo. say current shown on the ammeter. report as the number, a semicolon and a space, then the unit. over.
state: 9.5; mA
